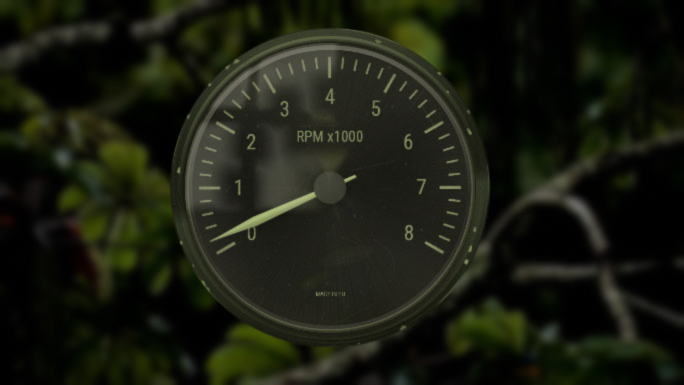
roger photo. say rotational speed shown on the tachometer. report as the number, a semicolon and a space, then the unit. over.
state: 200; rpm
